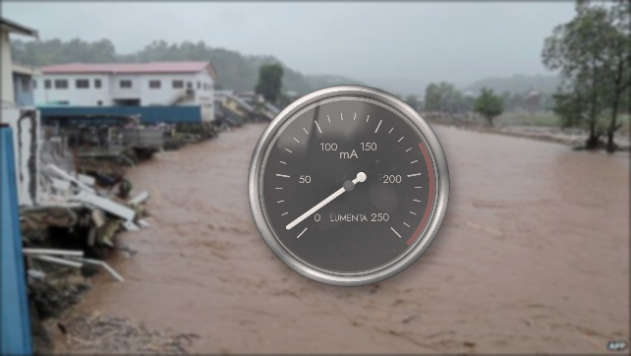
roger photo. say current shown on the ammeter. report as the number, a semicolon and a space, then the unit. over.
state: 10; mA
